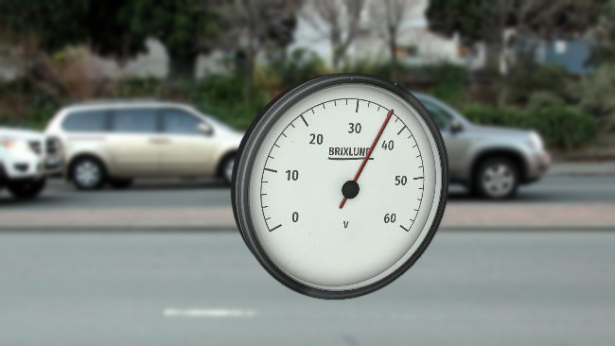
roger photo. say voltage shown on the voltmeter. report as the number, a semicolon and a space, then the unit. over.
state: 36; V
